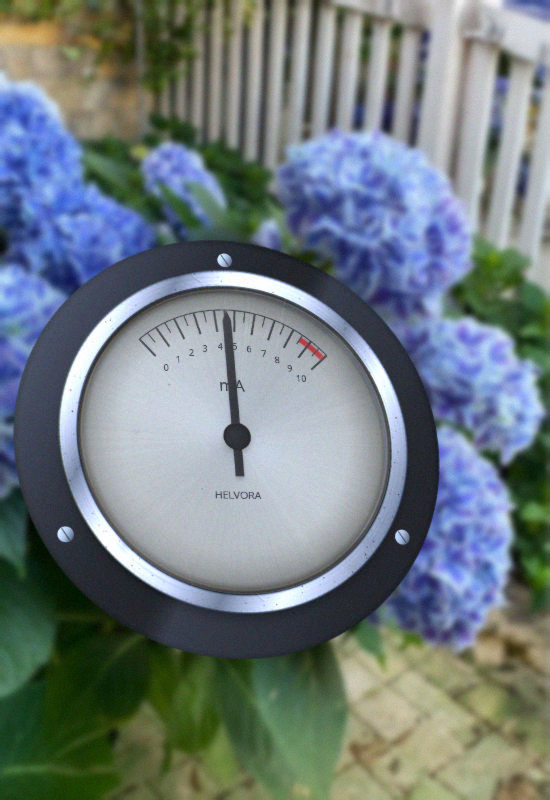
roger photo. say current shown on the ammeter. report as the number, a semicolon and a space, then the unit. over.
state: 4.5; mA
